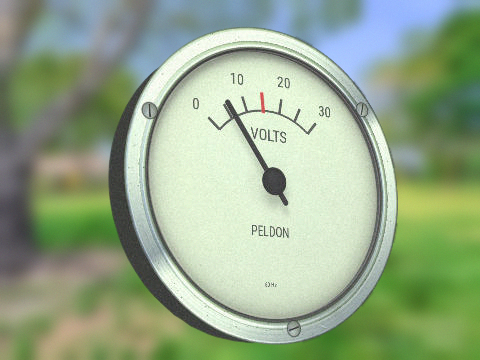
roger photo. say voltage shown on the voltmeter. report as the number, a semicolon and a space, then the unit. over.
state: 5; V
